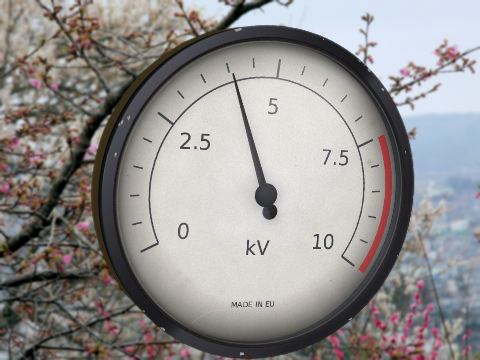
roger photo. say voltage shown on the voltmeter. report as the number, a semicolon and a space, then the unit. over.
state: 4; kV
